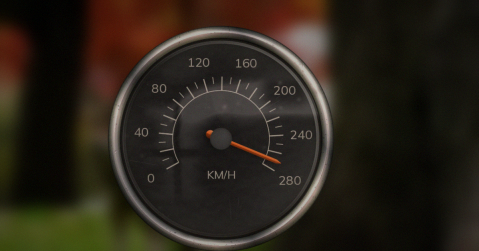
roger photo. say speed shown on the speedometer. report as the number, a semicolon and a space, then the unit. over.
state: 270; km/h
